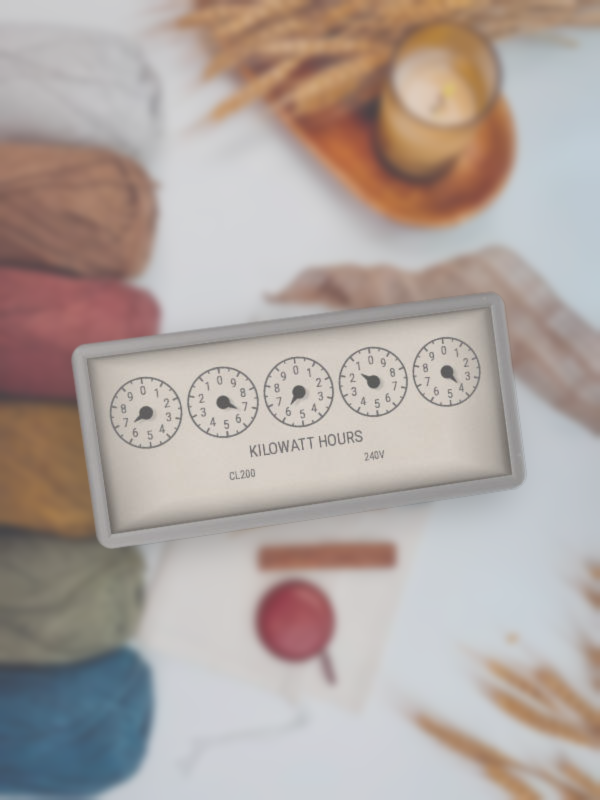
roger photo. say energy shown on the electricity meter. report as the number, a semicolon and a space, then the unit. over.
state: 66614; kWh
